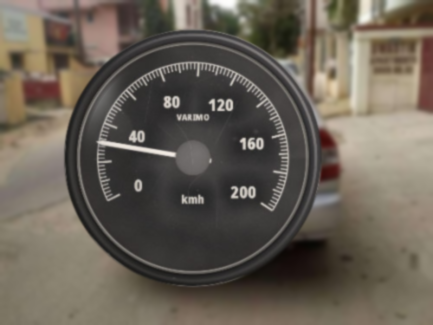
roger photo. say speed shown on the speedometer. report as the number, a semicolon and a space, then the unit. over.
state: 30; km/h
